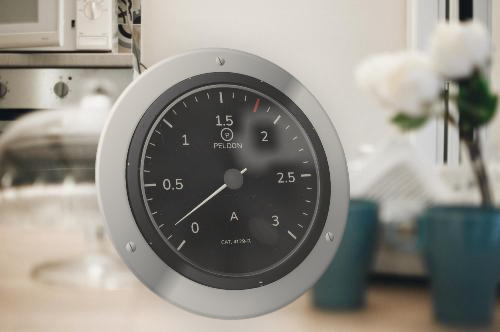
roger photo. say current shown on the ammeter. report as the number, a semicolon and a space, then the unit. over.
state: 0.15; A
